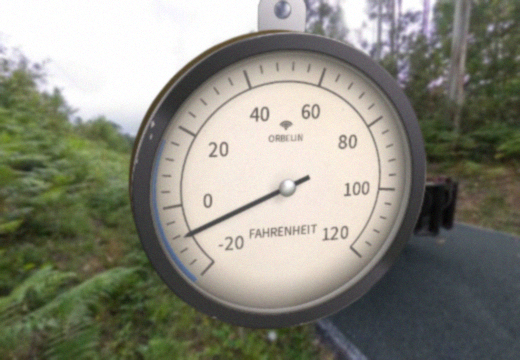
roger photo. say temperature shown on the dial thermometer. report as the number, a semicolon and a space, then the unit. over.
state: -8; °F
